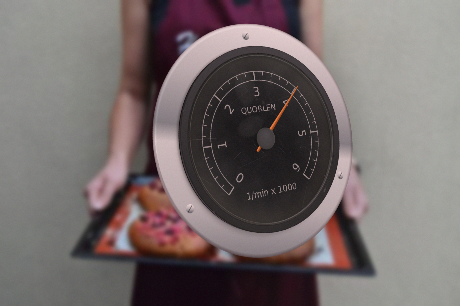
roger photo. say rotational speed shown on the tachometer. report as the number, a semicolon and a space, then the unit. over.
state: 4000; rpm
